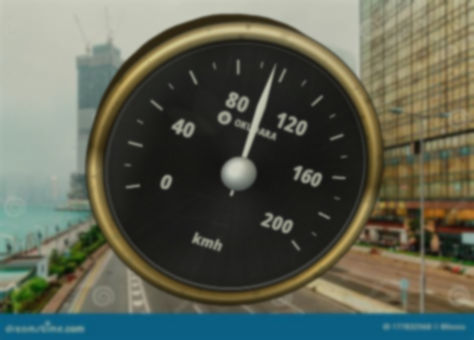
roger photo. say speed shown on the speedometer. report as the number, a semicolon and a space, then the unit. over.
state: 95; km/h
